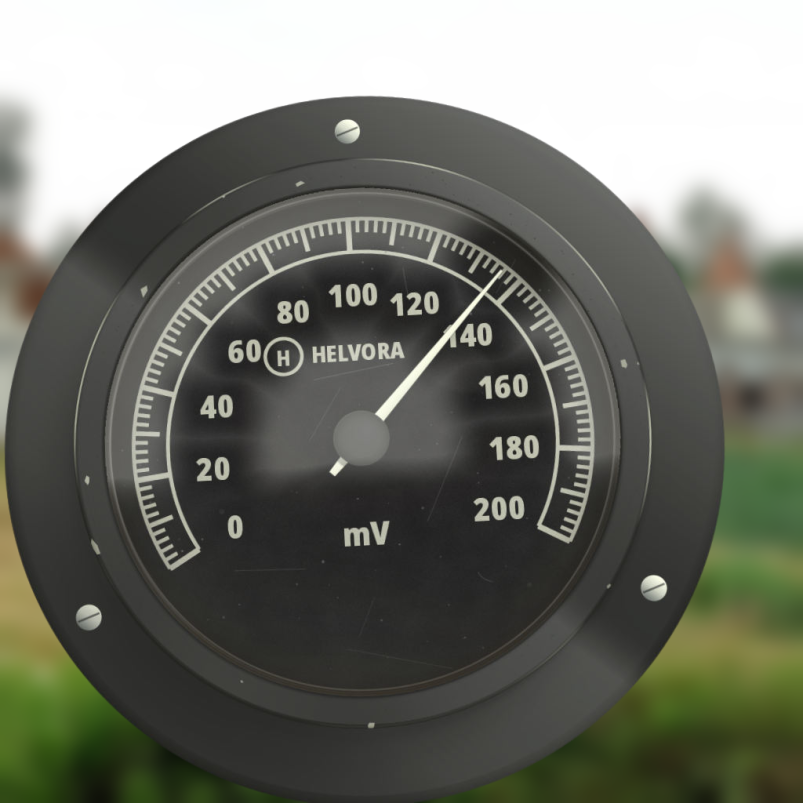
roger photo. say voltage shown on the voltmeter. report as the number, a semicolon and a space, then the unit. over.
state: 136; mV
